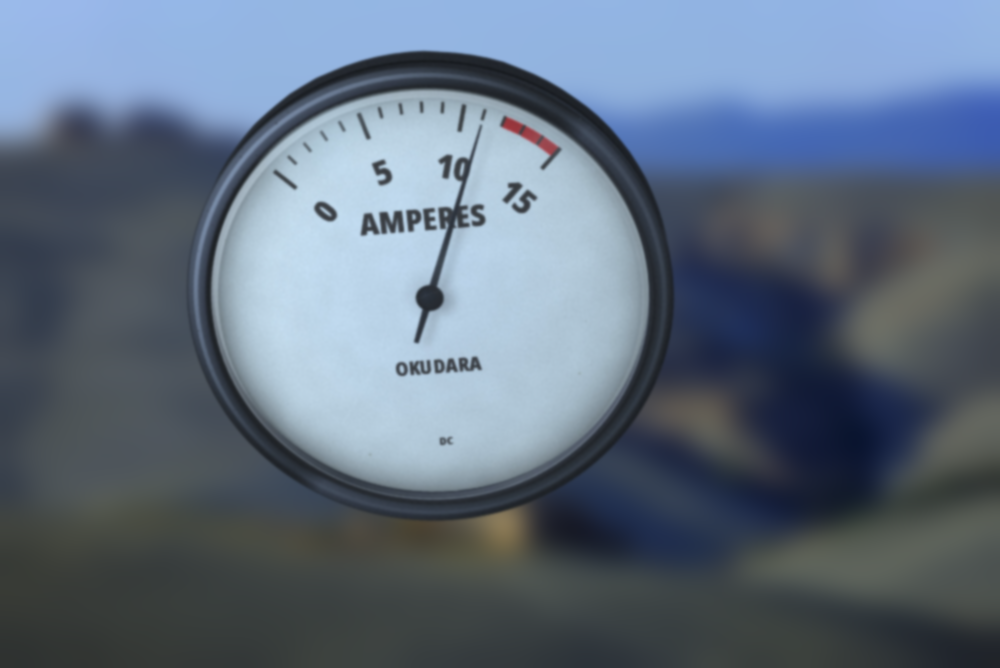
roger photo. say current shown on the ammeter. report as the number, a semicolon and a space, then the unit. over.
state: 11; A
